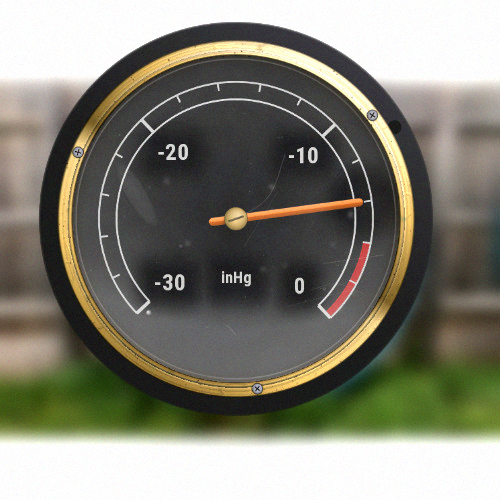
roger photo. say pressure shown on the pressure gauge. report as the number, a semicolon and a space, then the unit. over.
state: -6; inHg
